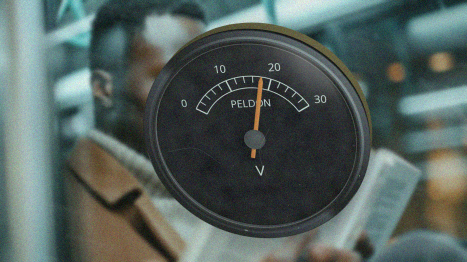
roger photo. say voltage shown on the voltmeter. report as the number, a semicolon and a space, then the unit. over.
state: 18; V
